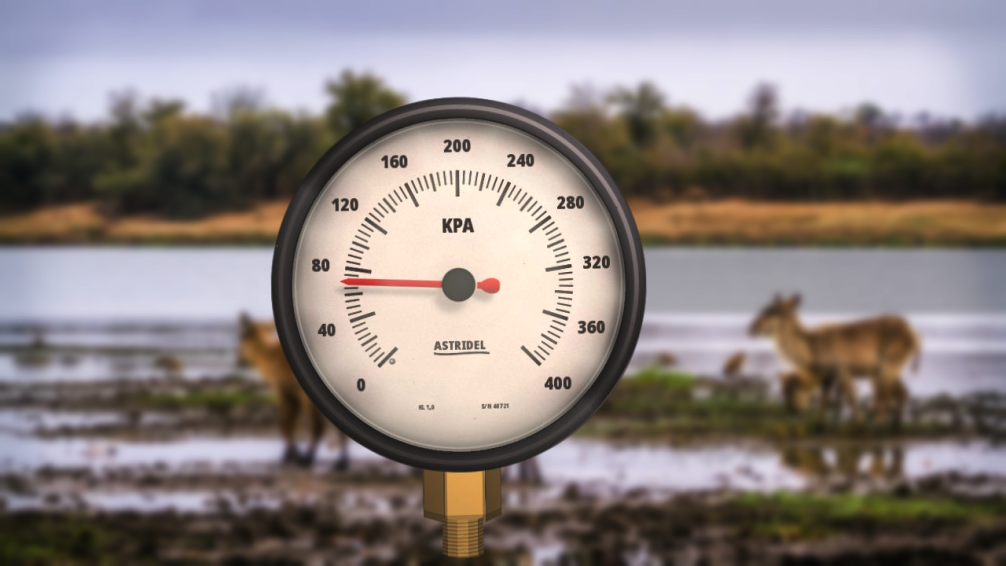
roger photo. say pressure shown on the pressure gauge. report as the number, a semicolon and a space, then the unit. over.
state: 70; kPa
